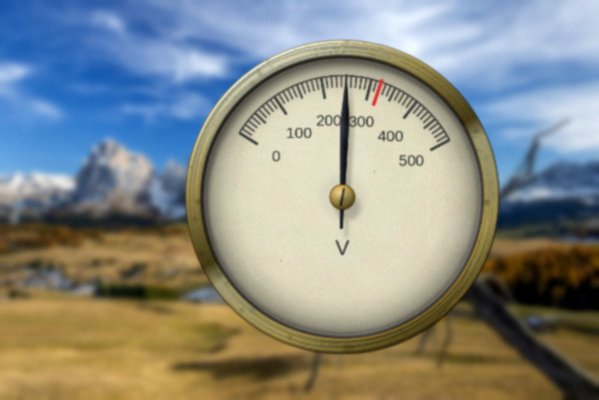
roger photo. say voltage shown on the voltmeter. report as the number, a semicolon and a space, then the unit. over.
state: 250; V
